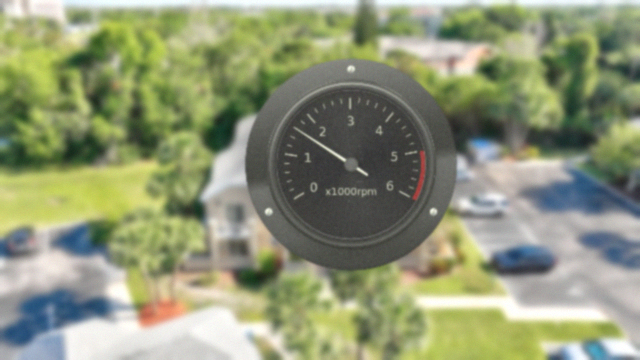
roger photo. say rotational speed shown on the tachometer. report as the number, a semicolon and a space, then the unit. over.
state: 1600; rpm
